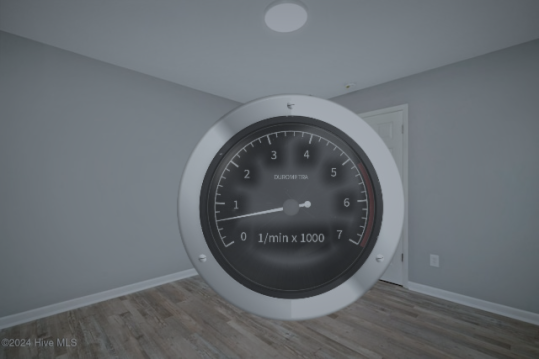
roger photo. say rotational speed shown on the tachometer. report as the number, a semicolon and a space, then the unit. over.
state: 600; rpm
